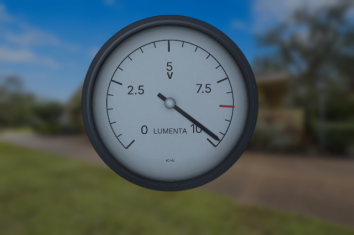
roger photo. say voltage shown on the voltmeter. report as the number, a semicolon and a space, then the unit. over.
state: 9.75; V
